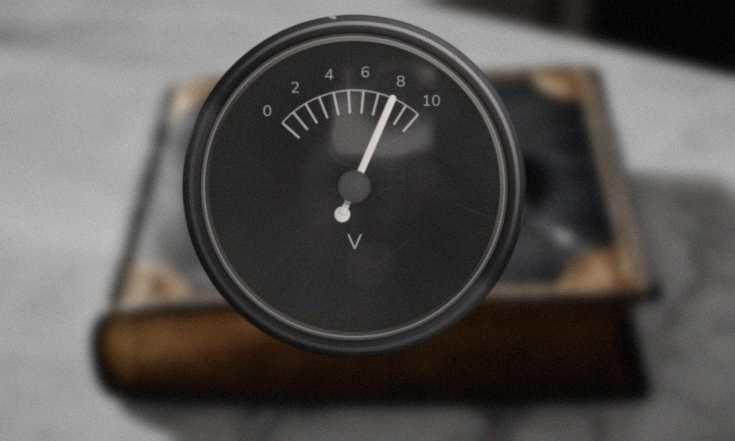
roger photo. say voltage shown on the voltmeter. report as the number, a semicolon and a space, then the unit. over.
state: 8; V
